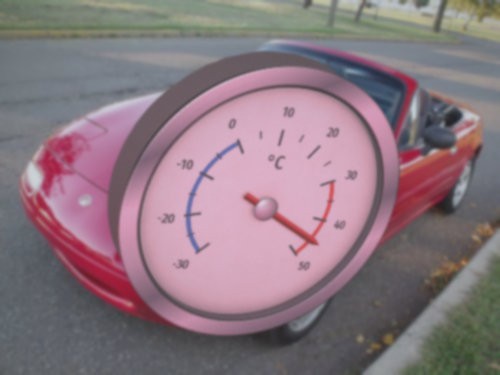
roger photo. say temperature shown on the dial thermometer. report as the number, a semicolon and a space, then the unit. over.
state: 45; °C
